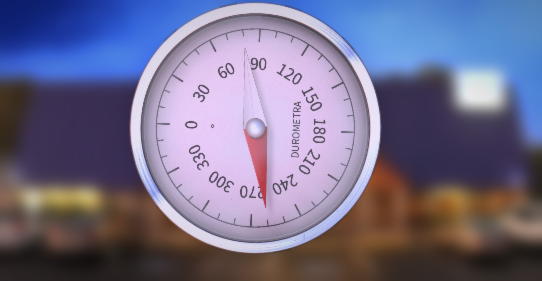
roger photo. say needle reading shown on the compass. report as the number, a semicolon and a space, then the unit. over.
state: 260; °
